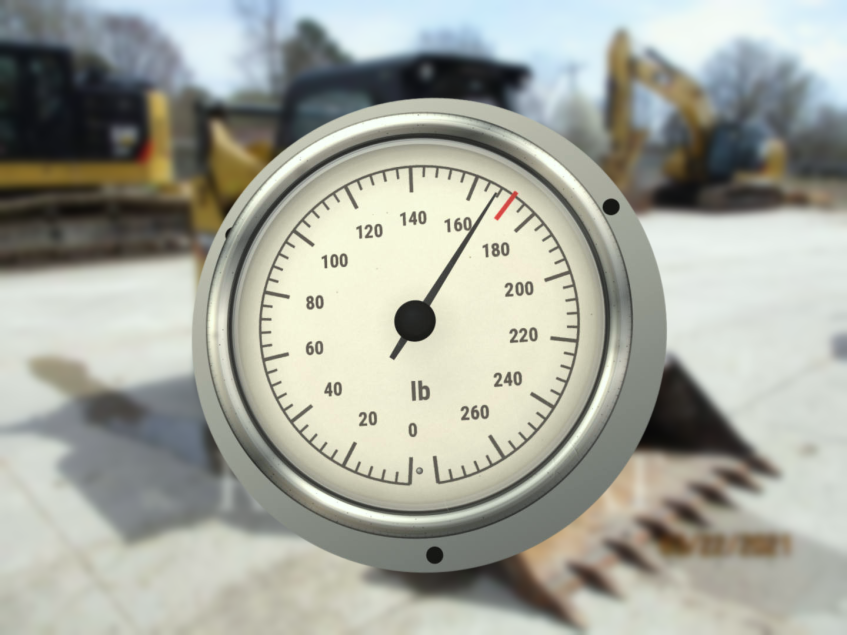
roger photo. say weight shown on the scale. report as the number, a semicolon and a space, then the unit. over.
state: 168; lb
